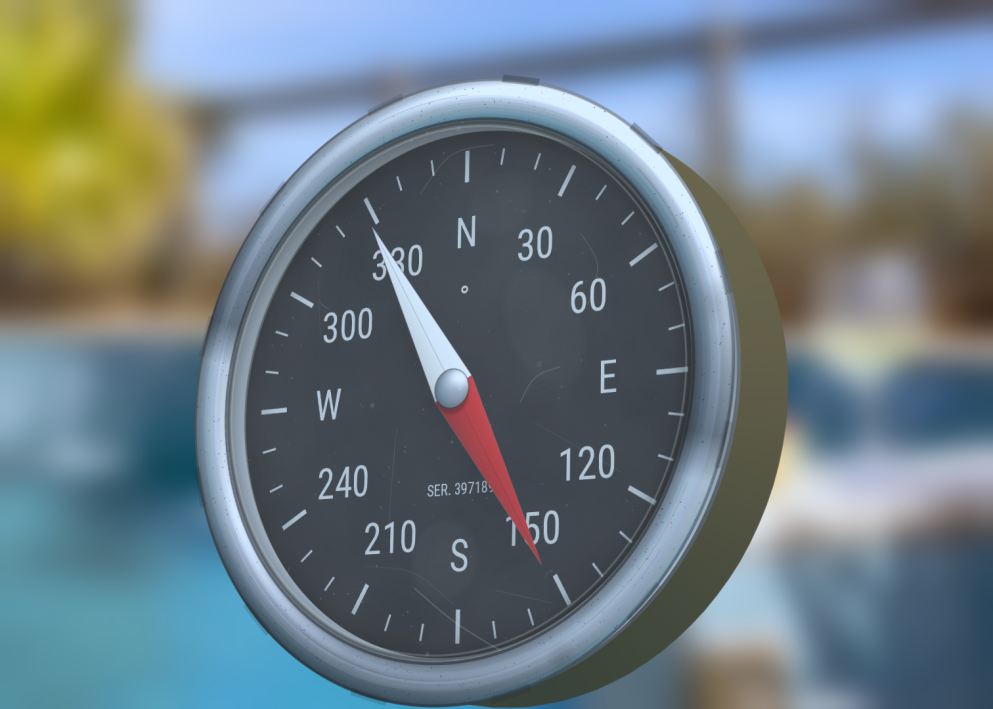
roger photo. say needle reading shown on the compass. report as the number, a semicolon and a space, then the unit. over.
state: 150; °
